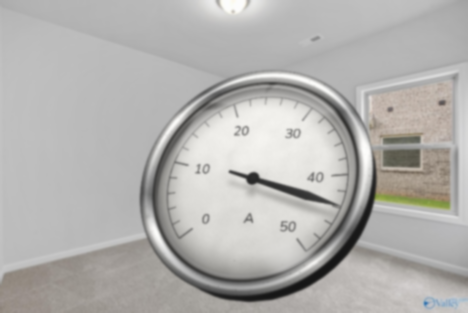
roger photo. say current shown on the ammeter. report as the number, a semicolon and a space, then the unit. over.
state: 44; A
